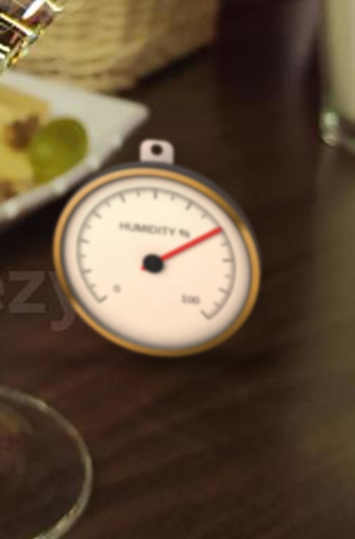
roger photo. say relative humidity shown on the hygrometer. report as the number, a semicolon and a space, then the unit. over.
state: 70; %
